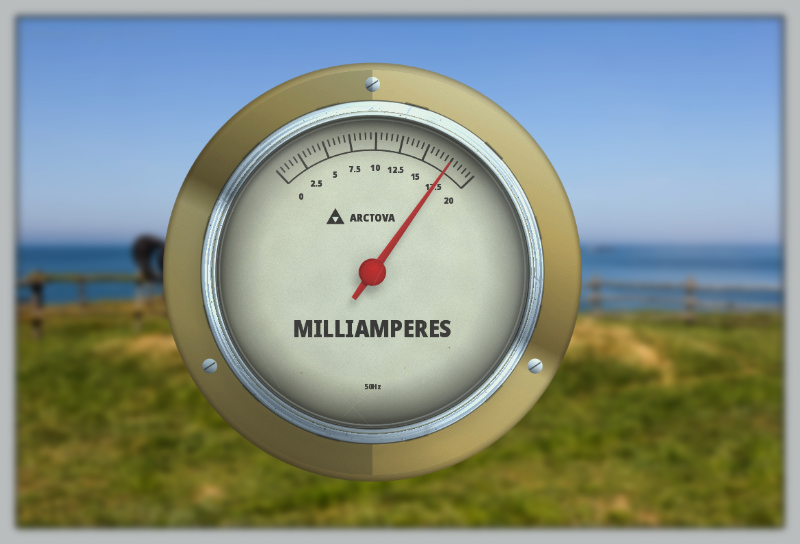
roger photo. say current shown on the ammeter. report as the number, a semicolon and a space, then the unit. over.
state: 17.5; mA
